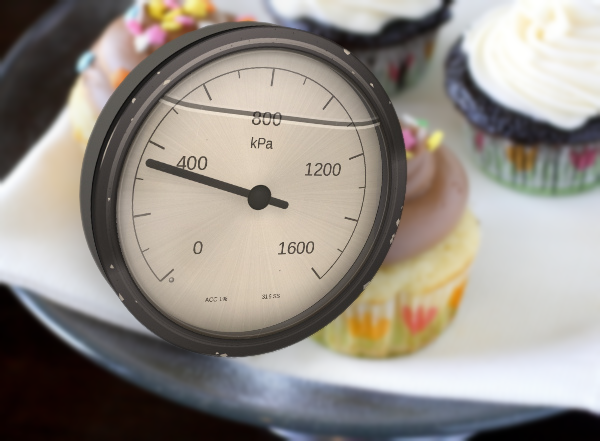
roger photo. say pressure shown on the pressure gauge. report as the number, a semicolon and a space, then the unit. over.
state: 350; kPa
